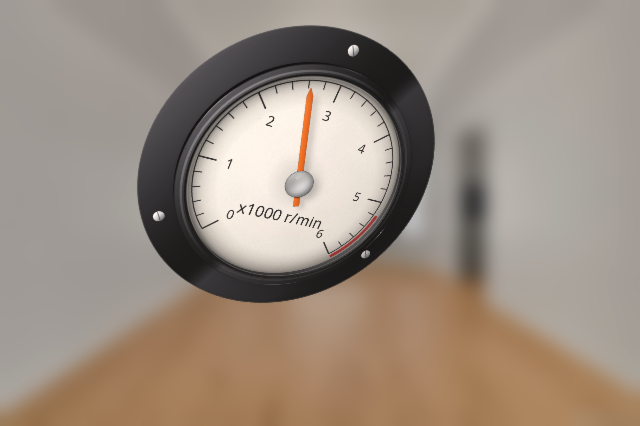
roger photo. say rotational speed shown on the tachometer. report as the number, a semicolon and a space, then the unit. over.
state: 2600; rpm
